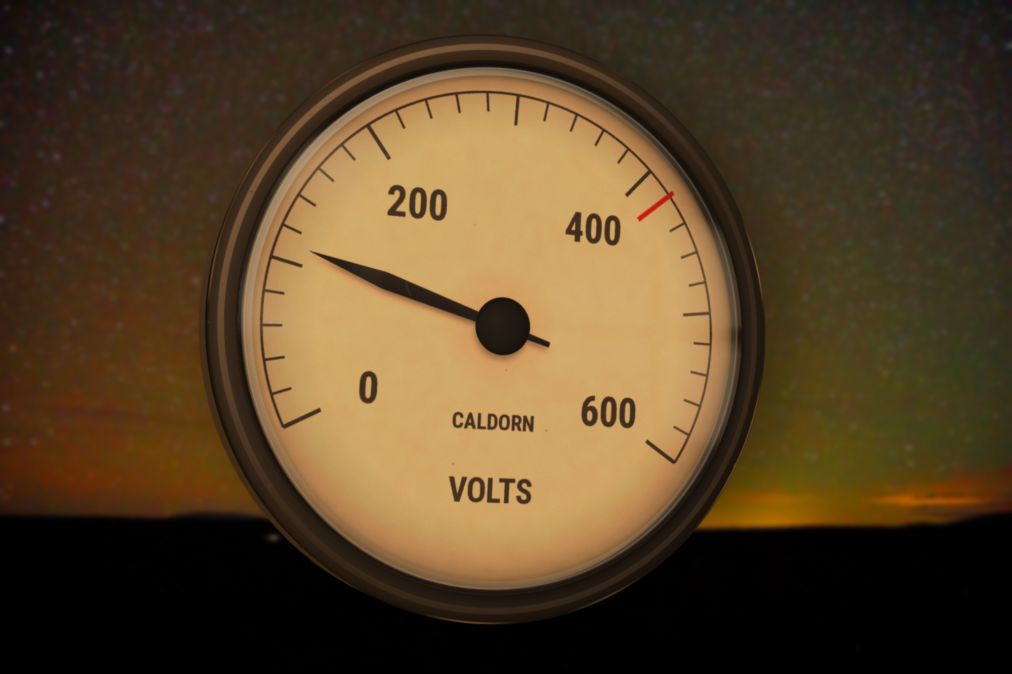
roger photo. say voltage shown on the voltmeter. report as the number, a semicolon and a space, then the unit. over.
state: 110; V
